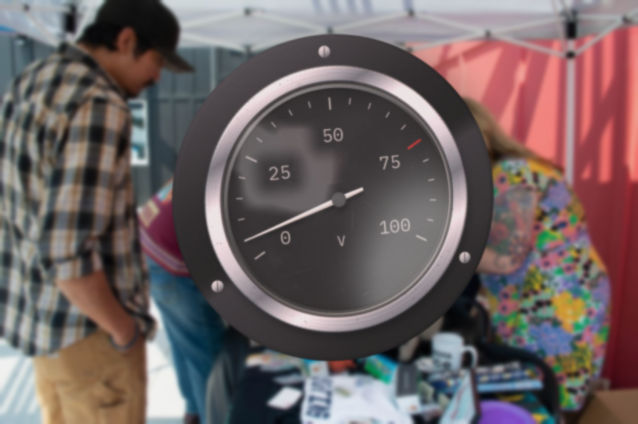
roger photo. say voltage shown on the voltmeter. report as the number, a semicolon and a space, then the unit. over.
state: 5; V
